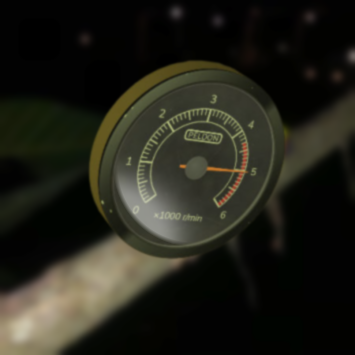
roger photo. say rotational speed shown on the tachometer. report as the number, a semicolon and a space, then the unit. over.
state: 5000; rpm
